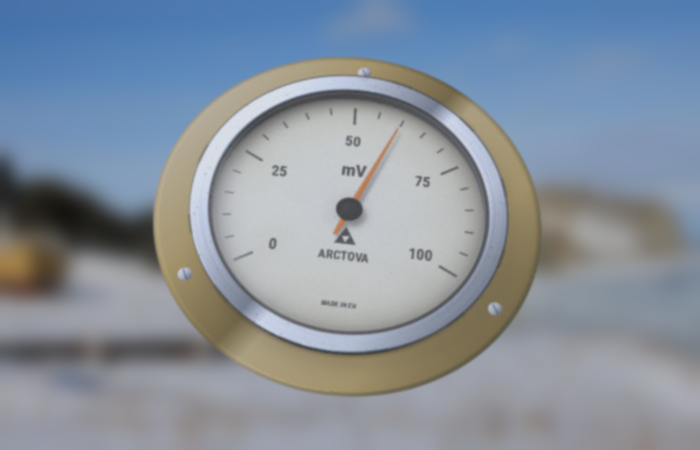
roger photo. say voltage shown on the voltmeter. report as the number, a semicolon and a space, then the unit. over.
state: 60; mV
